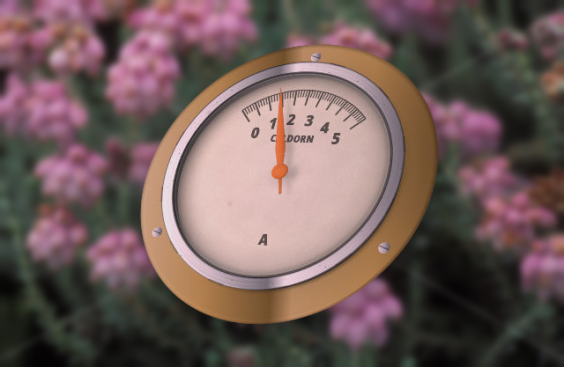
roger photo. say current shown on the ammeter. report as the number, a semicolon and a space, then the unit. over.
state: 1.5; A
